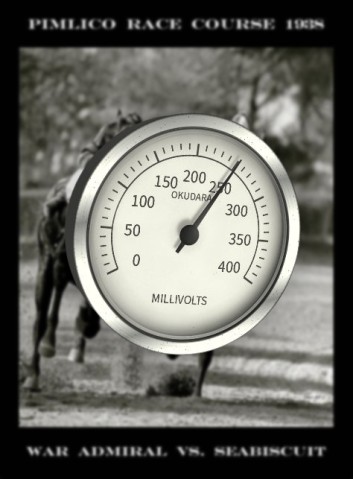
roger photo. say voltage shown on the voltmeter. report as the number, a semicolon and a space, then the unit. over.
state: 250; mV
